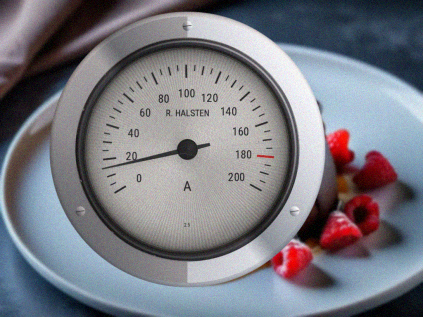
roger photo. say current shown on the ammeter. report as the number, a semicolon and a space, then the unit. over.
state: 15; A
